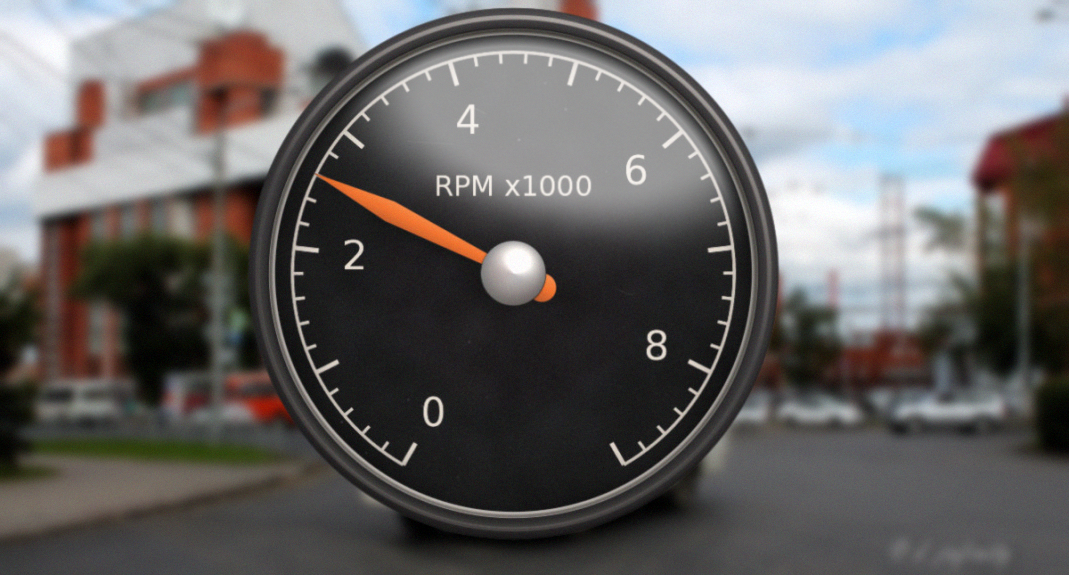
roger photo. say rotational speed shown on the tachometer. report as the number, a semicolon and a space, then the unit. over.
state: 2600; rpm
